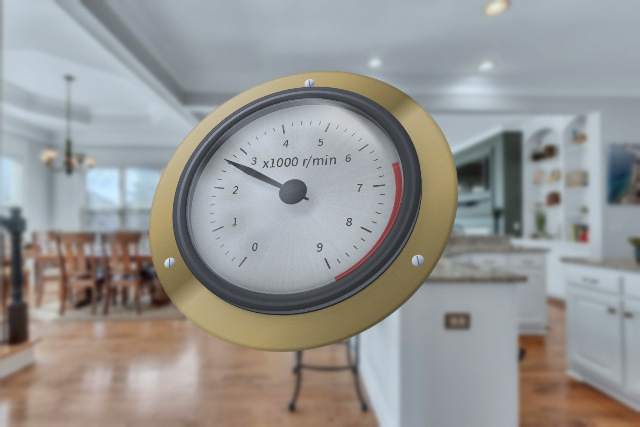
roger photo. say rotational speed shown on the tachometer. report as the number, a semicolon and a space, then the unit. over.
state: 2600; rpm
